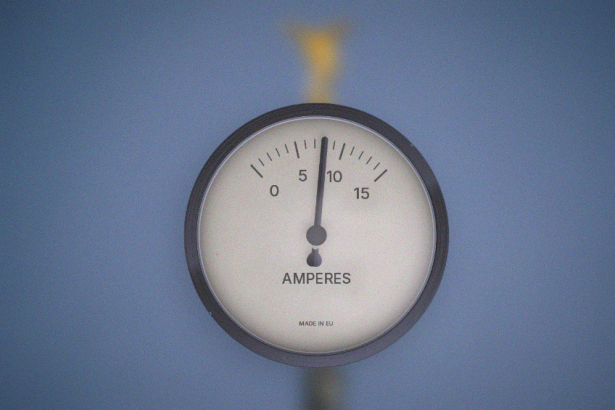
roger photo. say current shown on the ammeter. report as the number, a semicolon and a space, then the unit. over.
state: 8; A
